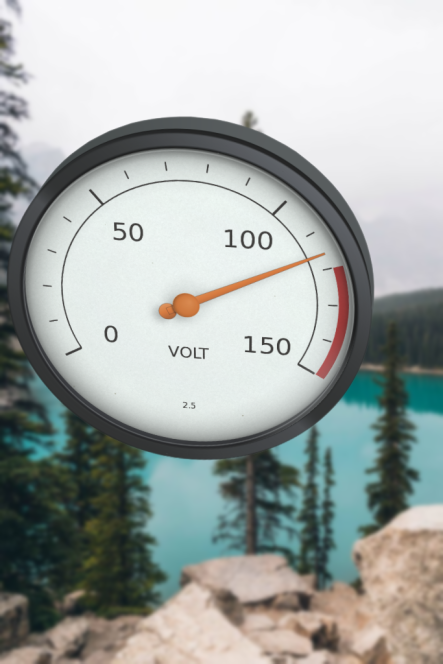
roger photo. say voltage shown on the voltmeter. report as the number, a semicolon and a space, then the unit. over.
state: 115; V
